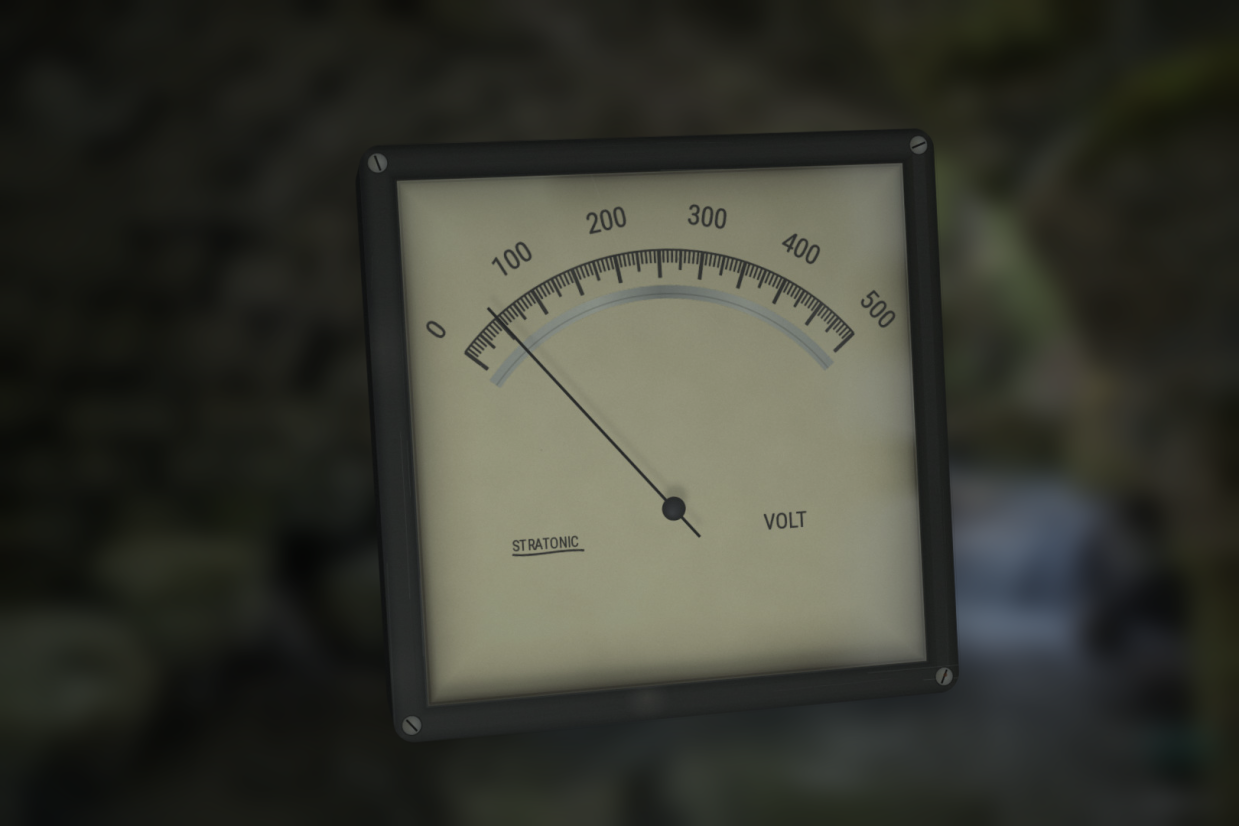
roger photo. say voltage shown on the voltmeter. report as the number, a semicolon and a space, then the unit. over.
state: 50; V
